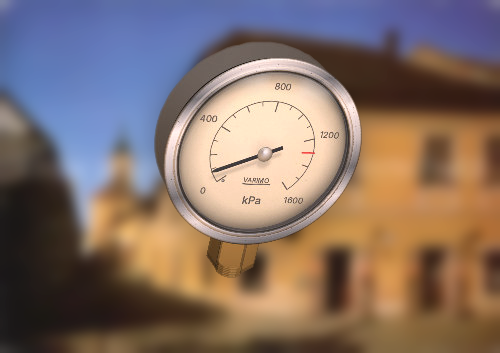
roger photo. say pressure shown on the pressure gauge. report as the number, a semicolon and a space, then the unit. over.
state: 100; kPa
